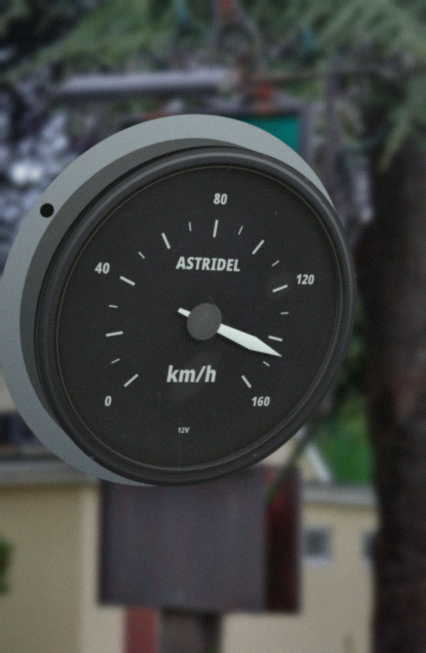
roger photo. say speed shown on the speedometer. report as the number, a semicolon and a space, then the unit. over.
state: 145; km/h
